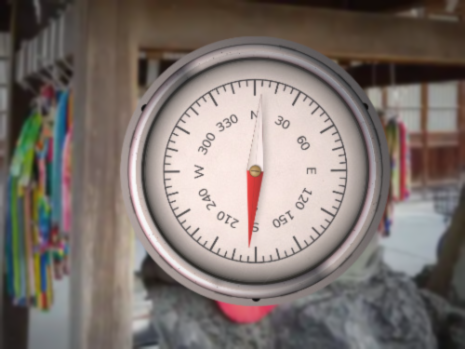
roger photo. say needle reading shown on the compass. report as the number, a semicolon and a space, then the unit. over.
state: 185; °
